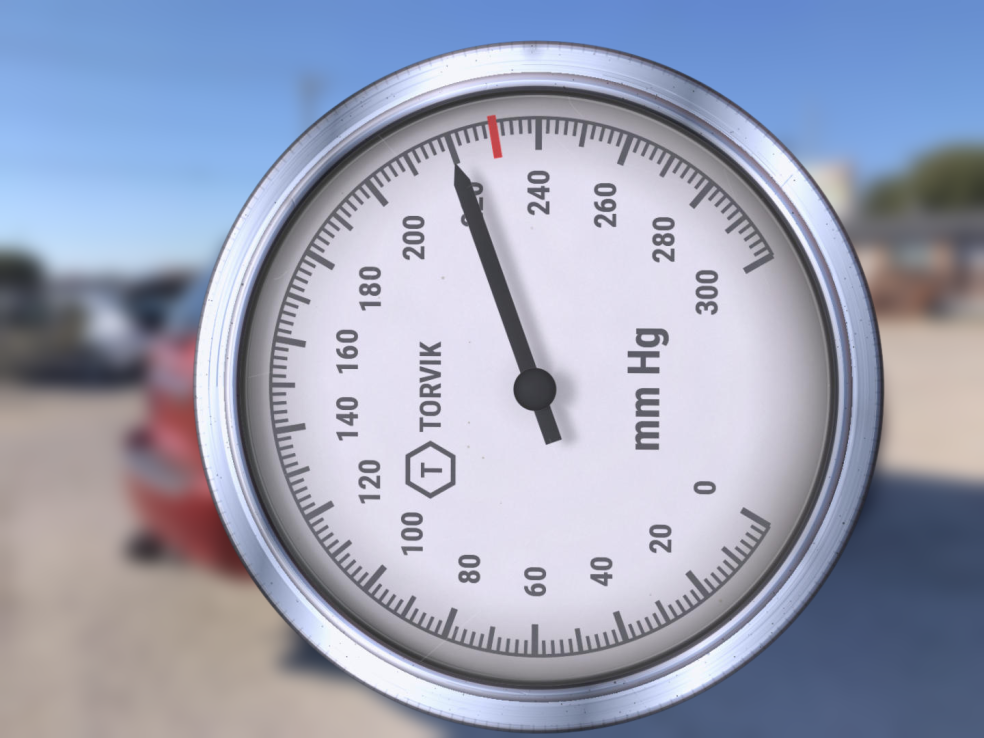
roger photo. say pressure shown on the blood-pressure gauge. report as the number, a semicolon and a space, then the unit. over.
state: 220; mmHg
